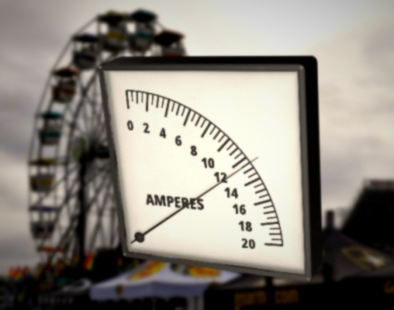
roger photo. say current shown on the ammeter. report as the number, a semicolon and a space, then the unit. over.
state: 12.5; A
